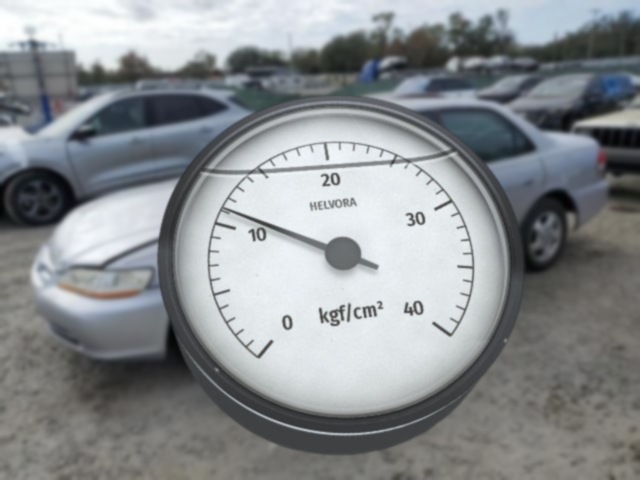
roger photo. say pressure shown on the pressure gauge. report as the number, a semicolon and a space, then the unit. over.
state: 11; kg/cm²
